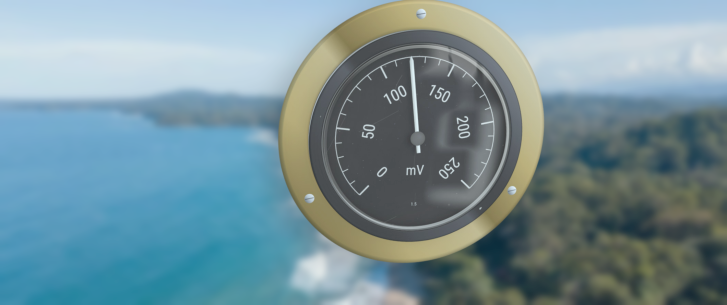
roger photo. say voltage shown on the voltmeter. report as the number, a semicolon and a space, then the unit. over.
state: 120; mV
